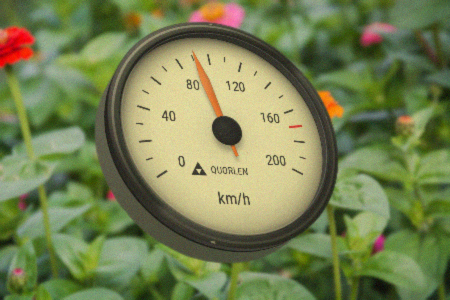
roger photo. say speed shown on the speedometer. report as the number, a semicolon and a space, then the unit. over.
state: 90; km/h
